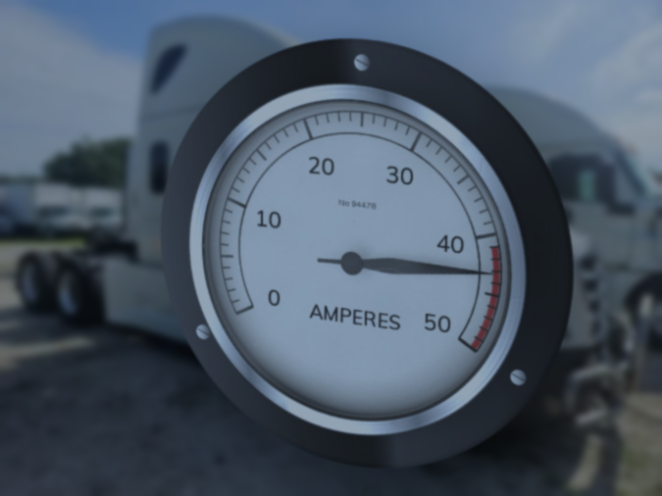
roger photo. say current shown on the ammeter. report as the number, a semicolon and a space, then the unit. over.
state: 43; A
